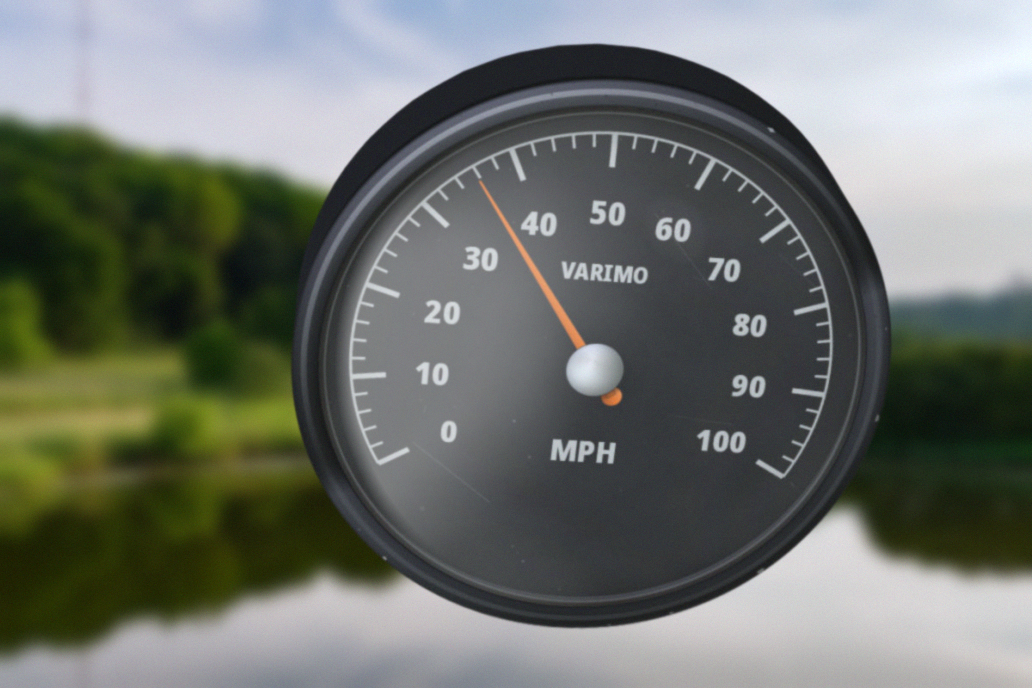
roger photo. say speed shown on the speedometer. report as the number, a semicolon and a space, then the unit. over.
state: 36; mph
